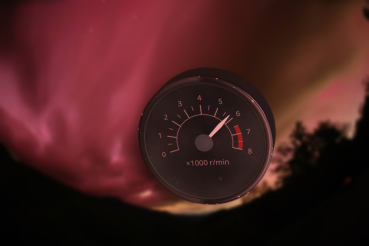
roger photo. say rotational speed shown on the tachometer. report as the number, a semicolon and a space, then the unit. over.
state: 5750; rpm
